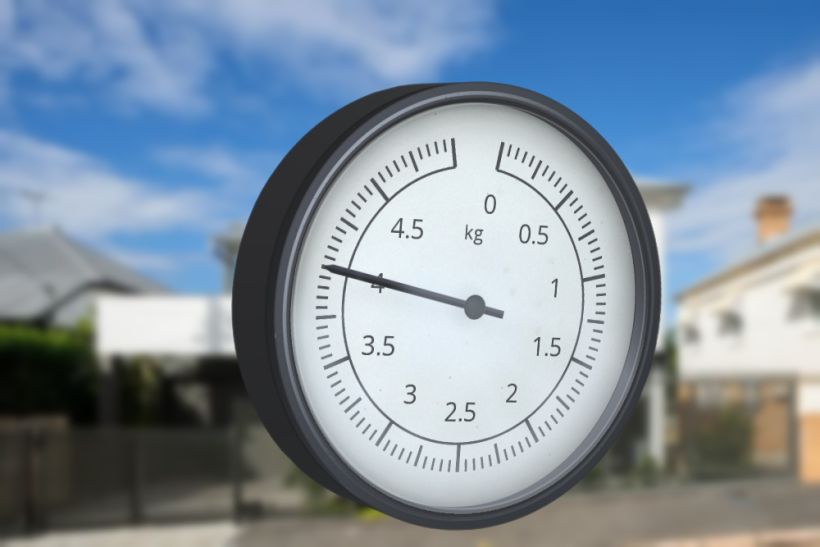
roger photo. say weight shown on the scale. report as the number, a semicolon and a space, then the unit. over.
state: 4; kg
